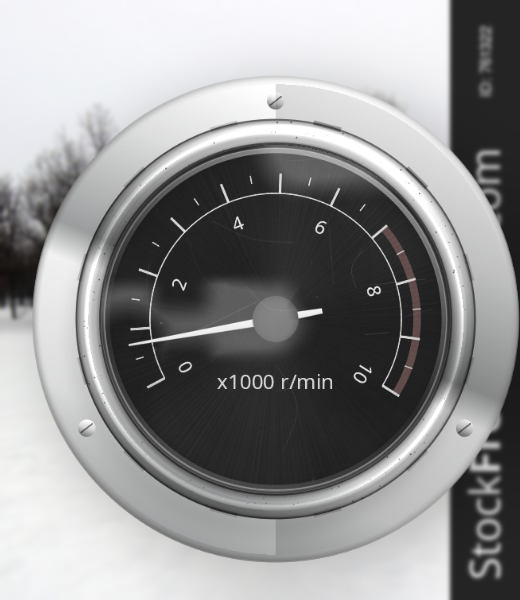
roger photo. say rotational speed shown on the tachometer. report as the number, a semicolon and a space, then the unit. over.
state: 750; rpm
